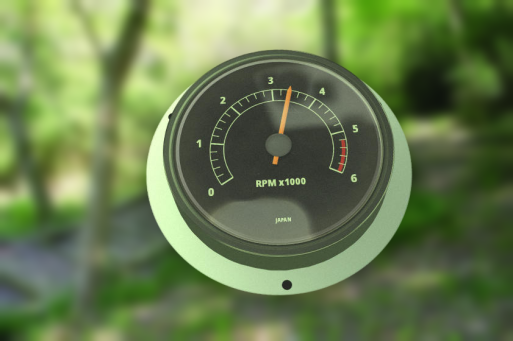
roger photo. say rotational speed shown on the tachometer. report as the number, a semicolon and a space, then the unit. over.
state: 3400; rpm
